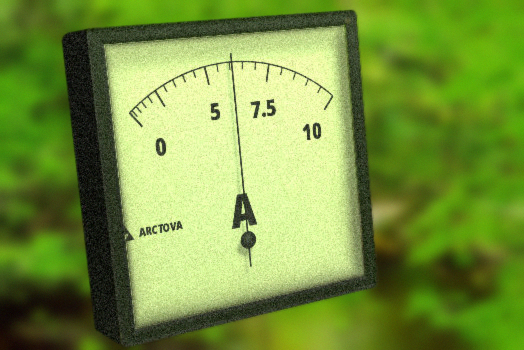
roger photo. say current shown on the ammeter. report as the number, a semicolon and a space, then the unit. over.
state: 6; A
